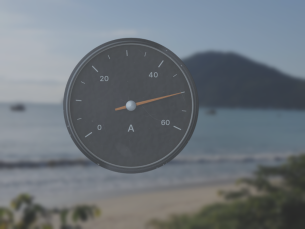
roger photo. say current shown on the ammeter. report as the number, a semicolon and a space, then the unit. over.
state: 50; A
